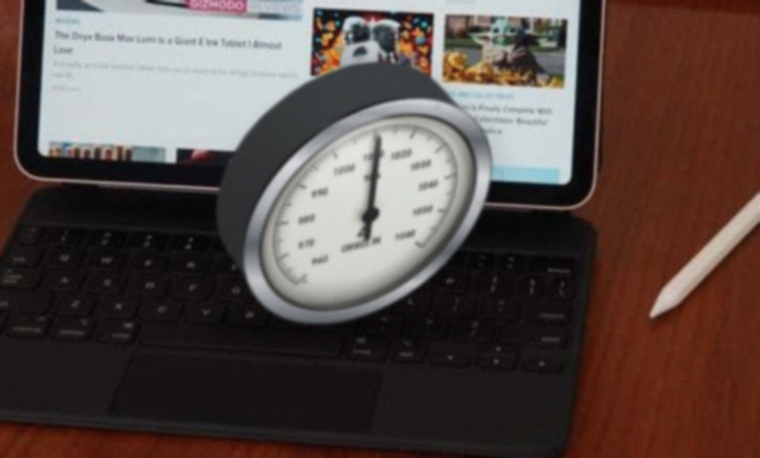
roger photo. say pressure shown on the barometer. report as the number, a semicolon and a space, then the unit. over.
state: 1010; hPa
